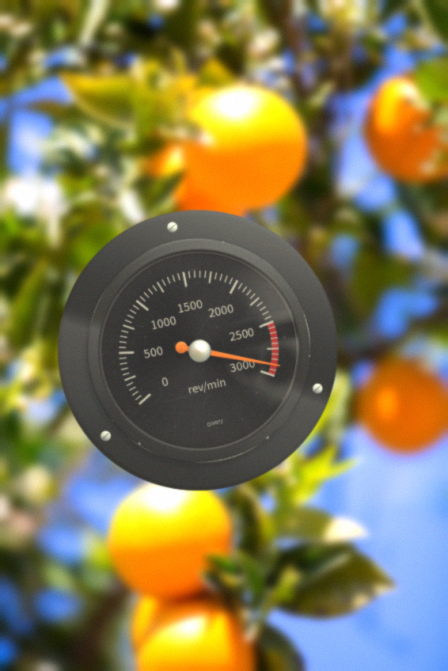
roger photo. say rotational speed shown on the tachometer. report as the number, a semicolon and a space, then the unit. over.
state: 2900; rpm
